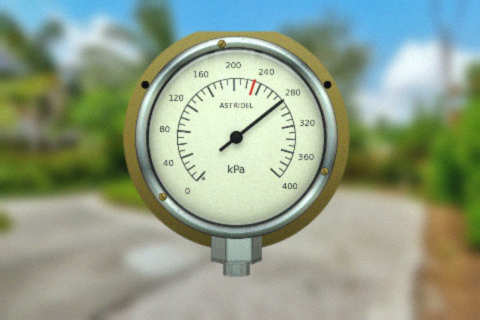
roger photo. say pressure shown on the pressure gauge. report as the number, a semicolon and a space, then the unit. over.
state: 280; kPa
